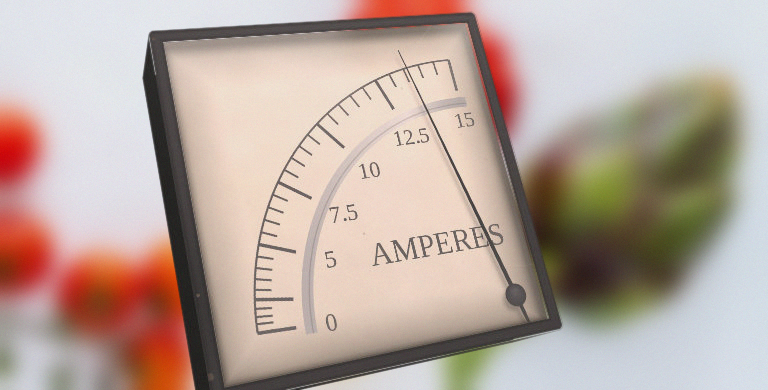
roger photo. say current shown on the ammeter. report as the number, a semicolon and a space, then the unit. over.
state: 13.5; A
